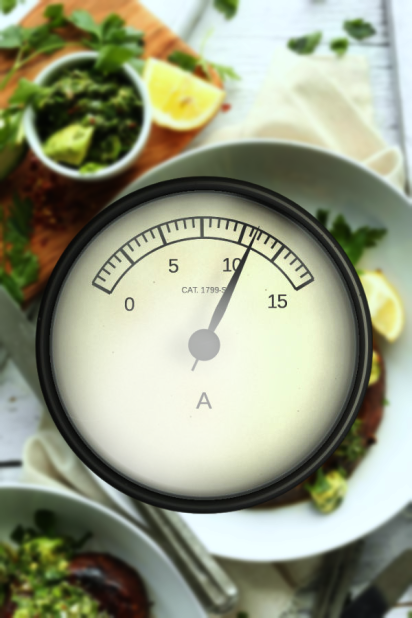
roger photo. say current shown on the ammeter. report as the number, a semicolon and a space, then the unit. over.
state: 10.75; A
